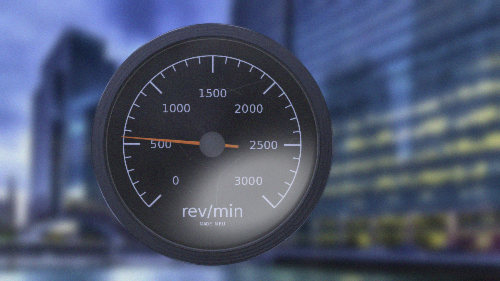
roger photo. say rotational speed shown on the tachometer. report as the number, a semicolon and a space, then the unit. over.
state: 550; rpm
